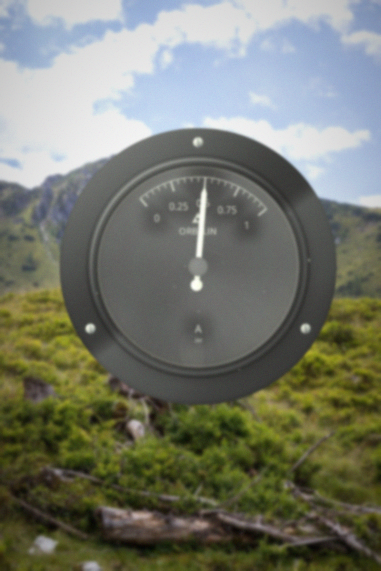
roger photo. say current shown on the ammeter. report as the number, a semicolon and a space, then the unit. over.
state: 0.5; A
